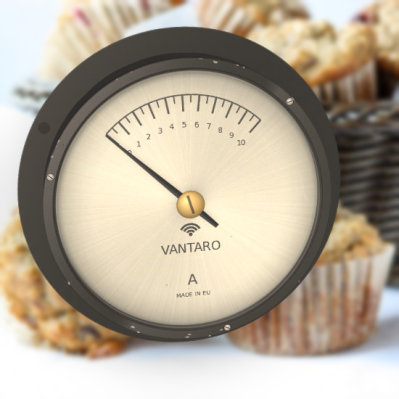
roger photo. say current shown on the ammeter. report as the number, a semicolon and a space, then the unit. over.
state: 0; A
